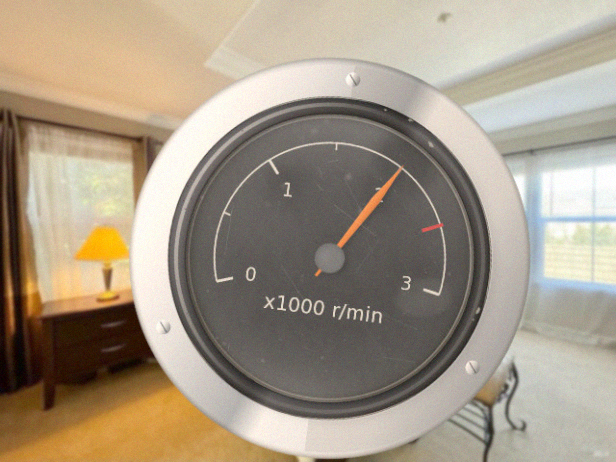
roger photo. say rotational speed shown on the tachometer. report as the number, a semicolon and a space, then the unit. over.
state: 2000; rpm
